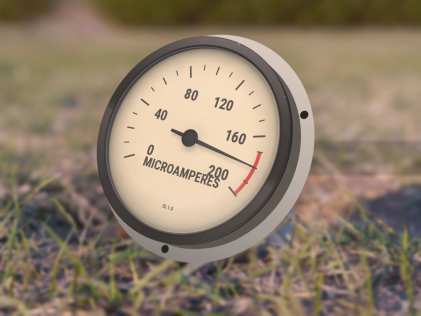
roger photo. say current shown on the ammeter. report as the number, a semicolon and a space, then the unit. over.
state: 180; µA
